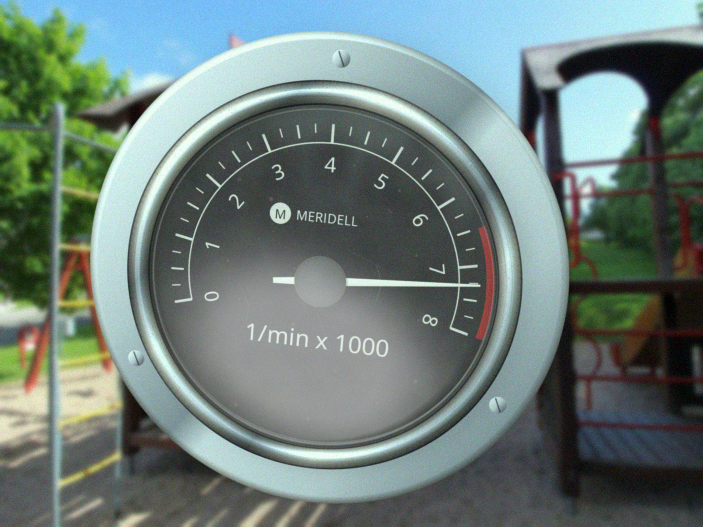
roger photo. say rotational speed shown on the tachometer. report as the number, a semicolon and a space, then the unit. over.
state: 7250; rpm
